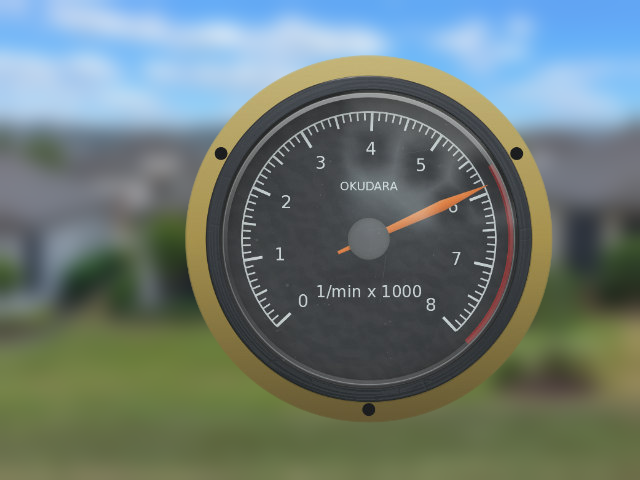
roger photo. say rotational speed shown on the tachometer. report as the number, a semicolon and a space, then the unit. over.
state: 5900; rpm
